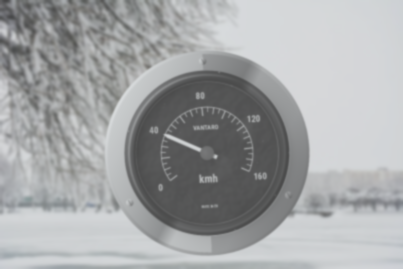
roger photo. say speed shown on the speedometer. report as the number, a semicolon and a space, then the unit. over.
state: 40; km/h
